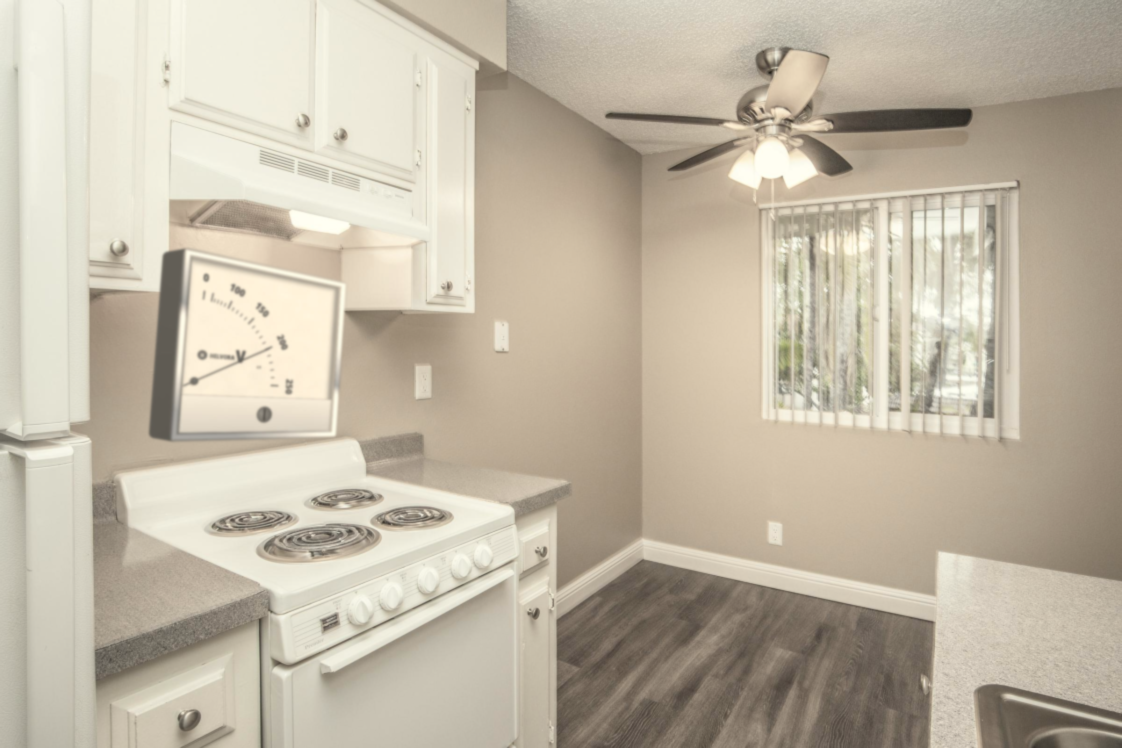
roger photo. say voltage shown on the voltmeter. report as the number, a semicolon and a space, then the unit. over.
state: 200; V
